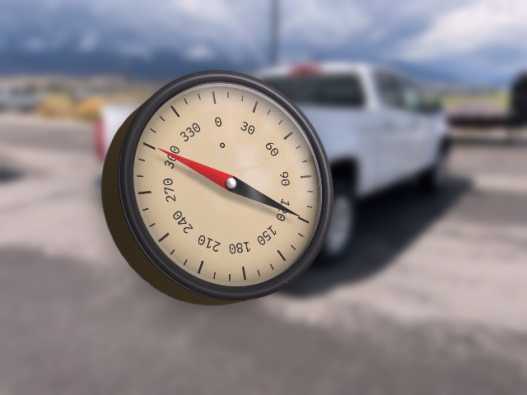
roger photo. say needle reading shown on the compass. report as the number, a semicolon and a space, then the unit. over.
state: 300; °
